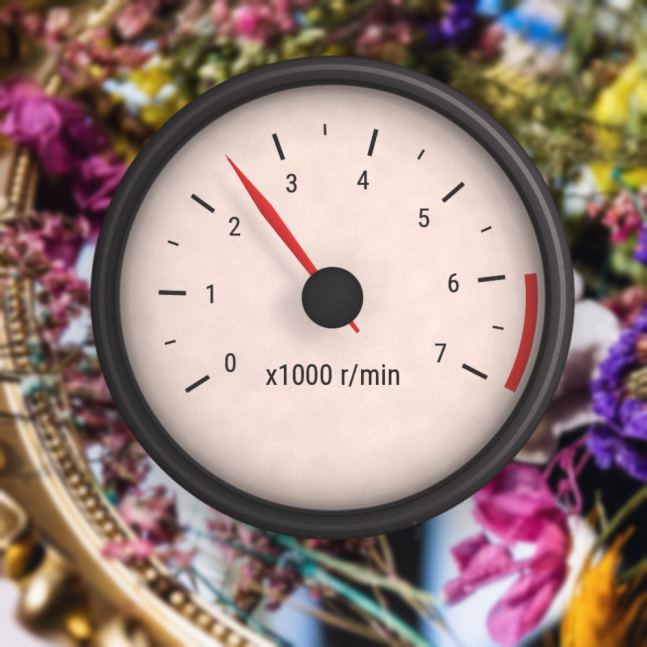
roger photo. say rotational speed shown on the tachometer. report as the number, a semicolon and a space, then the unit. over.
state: 2500; rpm
